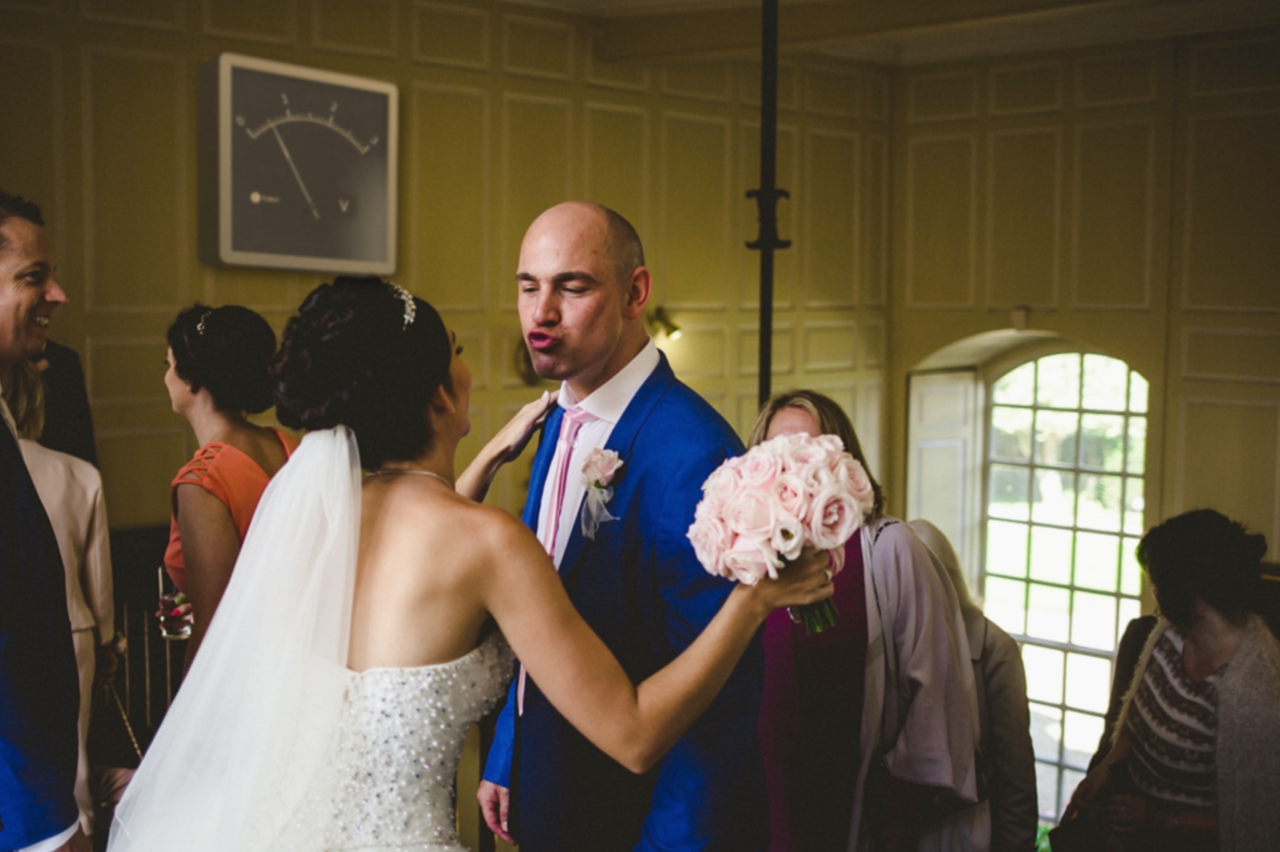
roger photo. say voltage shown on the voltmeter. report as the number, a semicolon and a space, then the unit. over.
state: 0.5; V
